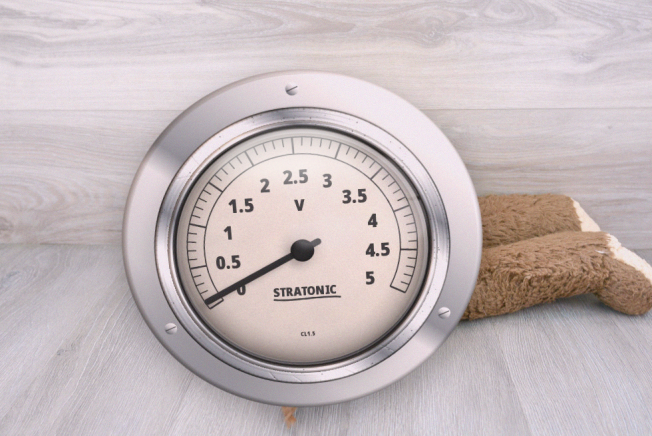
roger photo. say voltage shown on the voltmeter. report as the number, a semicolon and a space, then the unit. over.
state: 0.1; V
